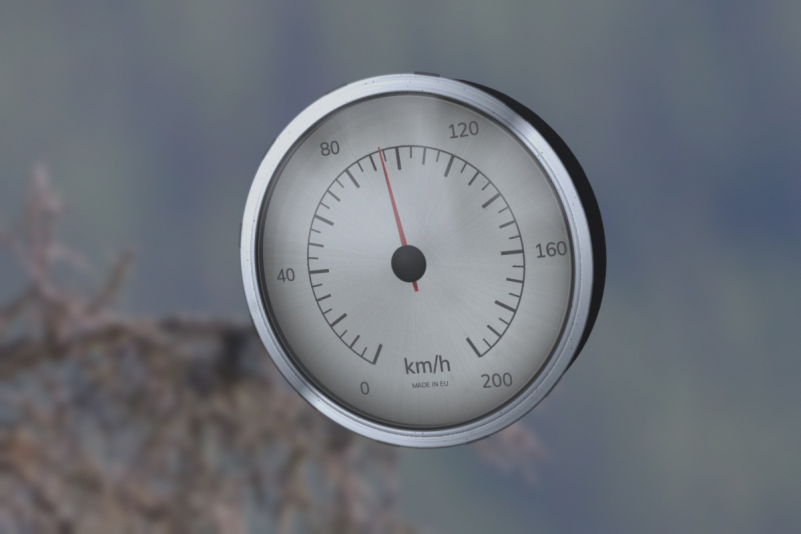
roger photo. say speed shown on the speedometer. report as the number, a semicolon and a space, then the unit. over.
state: 95; km/h
